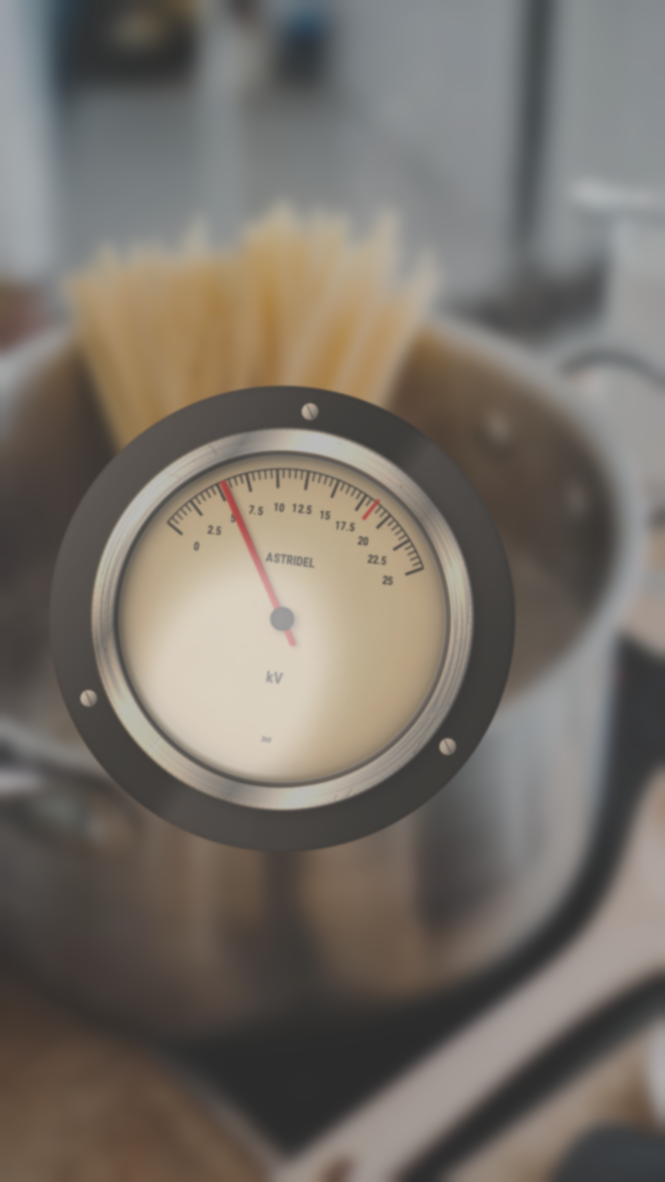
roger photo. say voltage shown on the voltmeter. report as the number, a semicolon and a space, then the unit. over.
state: 5.5; kV
